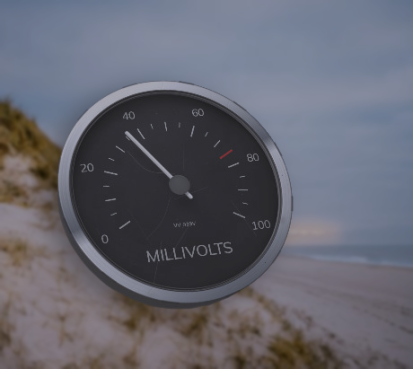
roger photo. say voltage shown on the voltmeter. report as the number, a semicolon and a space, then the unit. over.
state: 35; mV
